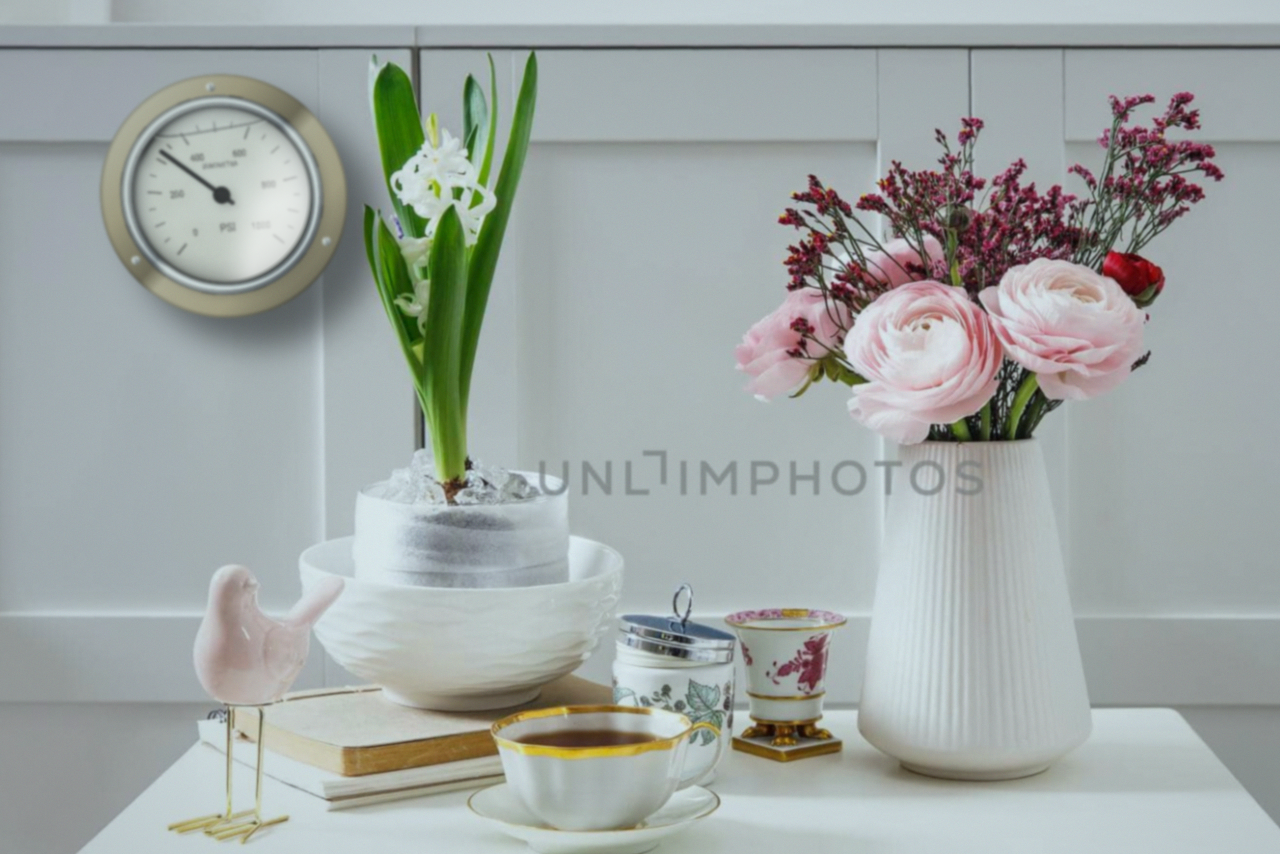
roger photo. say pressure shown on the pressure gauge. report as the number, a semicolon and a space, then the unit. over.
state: 325; psi
